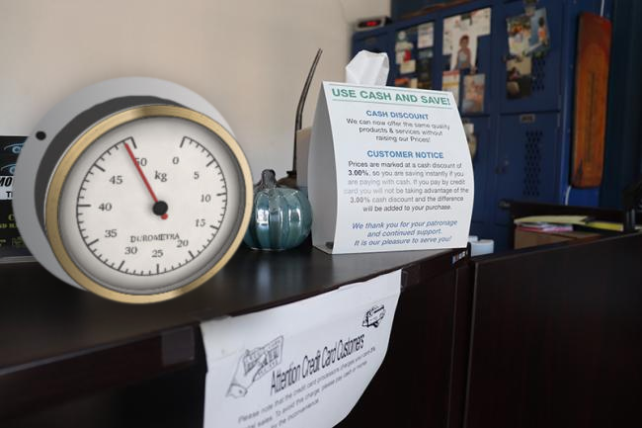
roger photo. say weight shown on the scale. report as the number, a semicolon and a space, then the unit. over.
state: 49; kg
